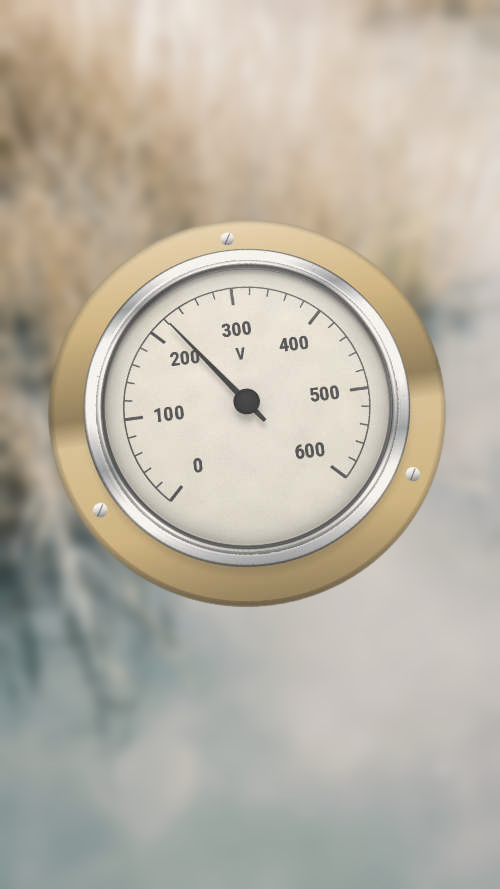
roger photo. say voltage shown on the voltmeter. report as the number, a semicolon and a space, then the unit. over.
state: 220; V
